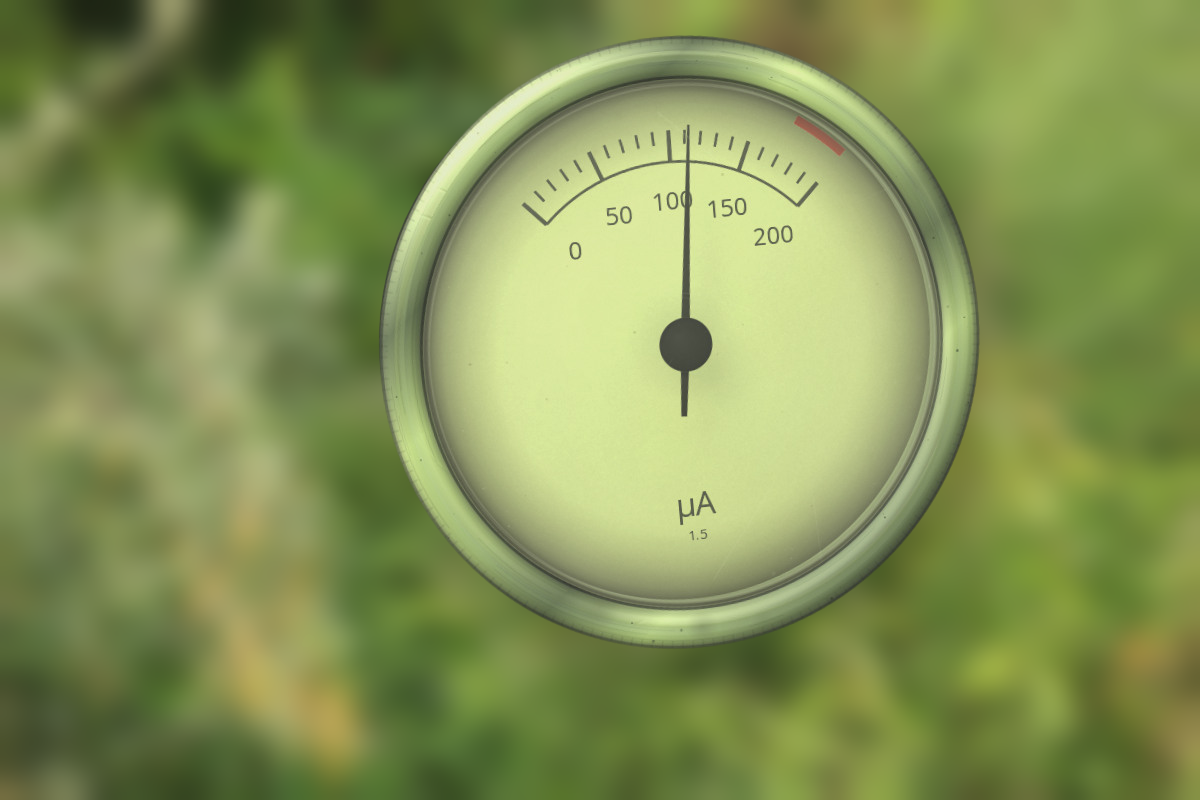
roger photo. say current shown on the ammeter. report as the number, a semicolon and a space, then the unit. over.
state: 110; µA
